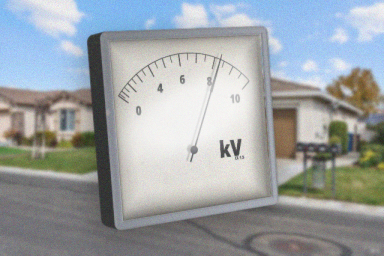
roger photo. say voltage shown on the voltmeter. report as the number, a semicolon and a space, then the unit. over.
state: 8.25; kV
